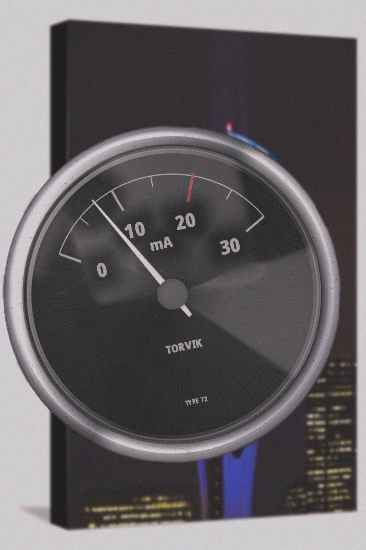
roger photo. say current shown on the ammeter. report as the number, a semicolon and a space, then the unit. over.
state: 7.5; mA
